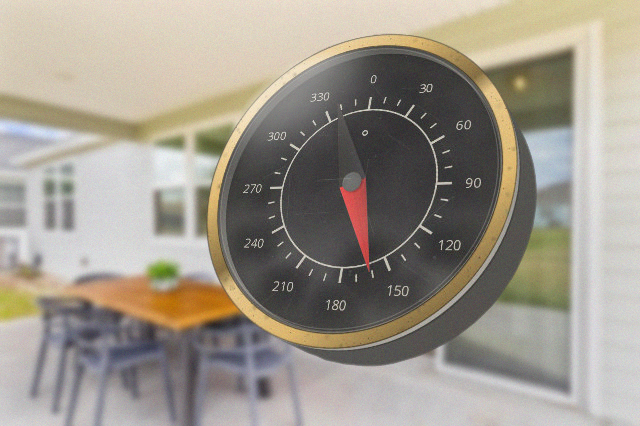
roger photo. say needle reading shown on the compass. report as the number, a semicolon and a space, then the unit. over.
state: 160; °
